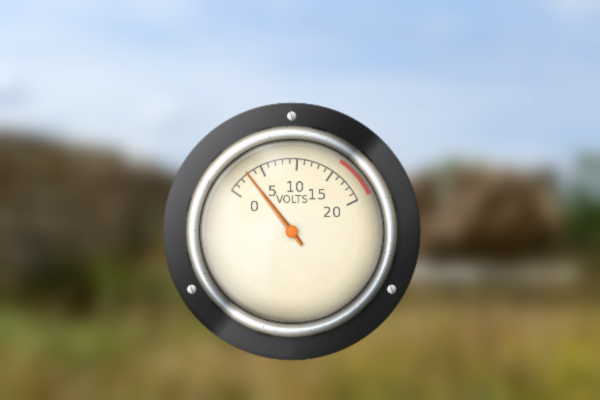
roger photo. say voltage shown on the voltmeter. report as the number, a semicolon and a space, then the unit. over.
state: 3; V
